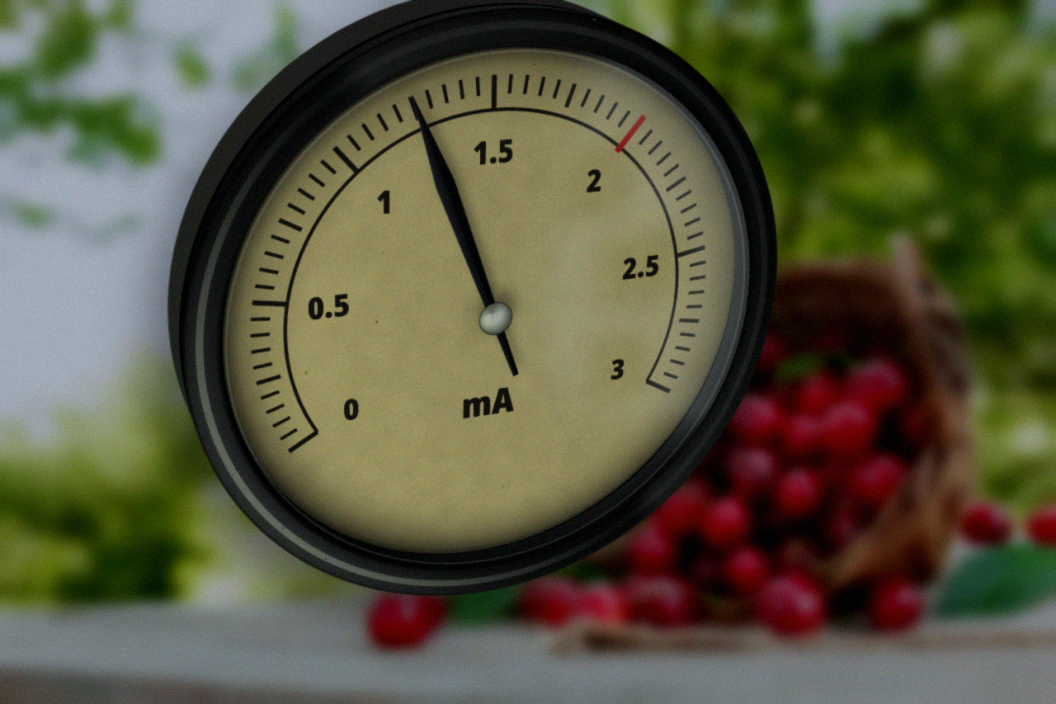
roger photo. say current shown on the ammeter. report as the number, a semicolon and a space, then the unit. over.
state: 1.25; mA
